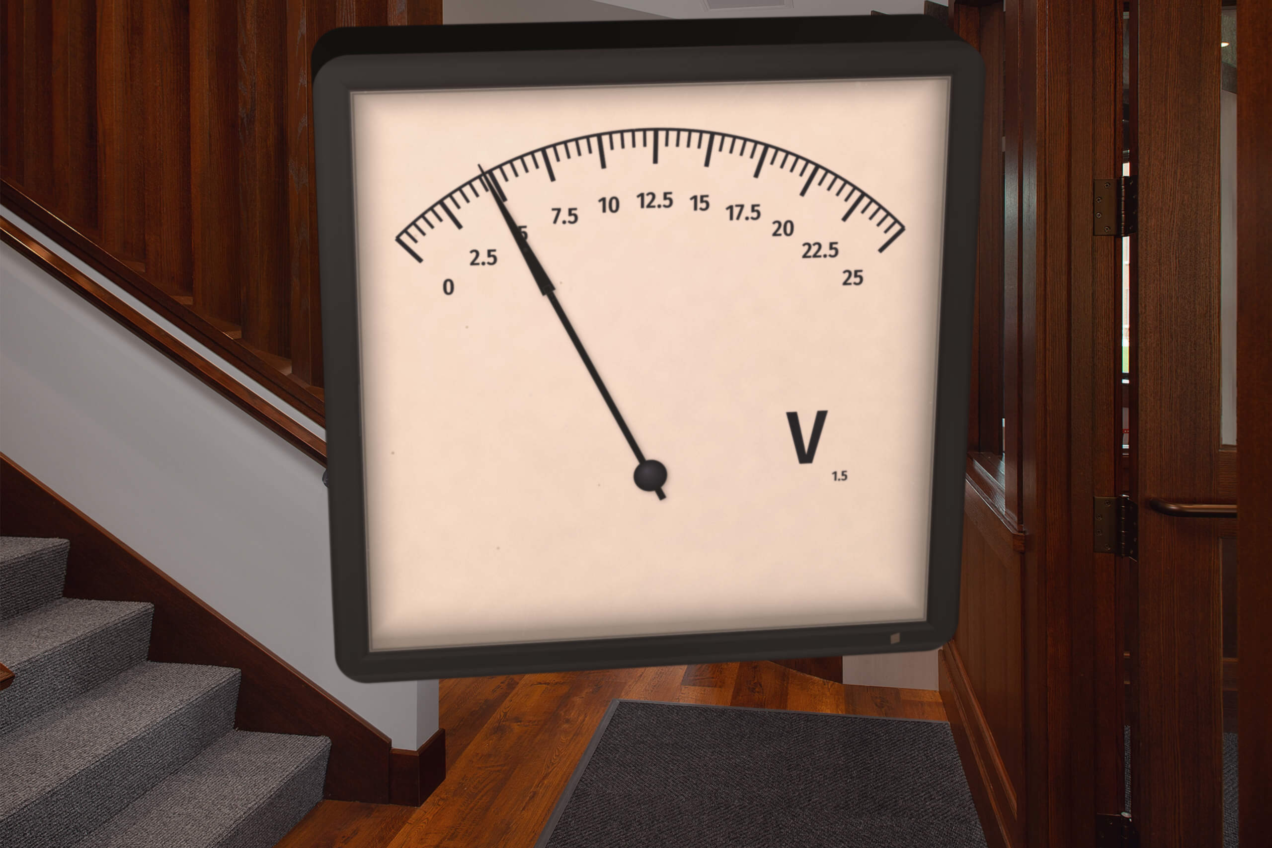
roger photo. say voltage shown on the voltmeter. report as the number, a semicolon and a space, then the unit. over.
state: 4.75; V
